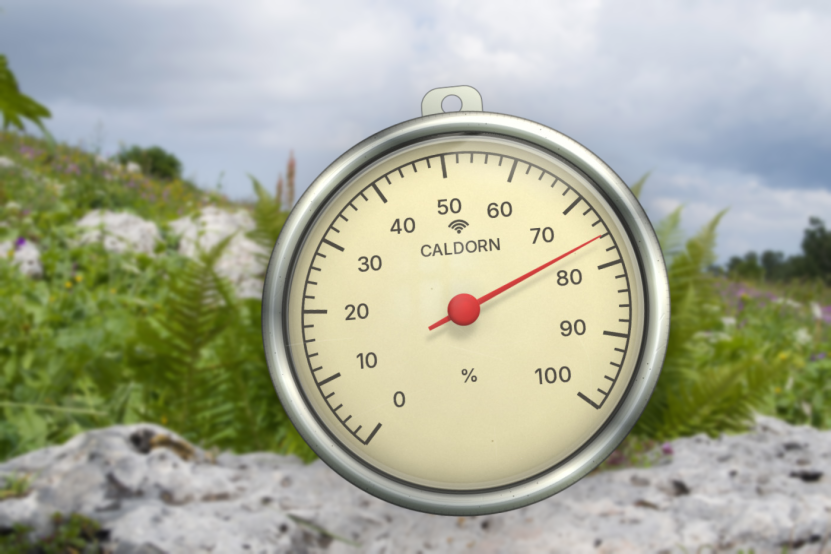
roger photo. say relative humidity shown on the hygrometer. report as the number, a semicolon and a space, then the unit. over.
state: 76; %
